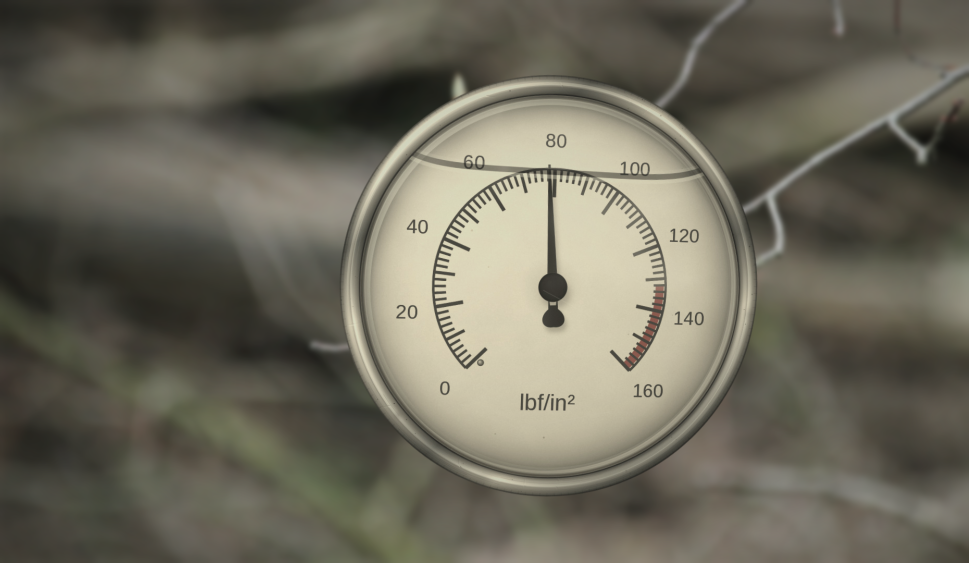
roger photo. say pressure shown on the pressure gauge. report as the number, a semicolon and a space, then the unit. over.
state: 78; psi
